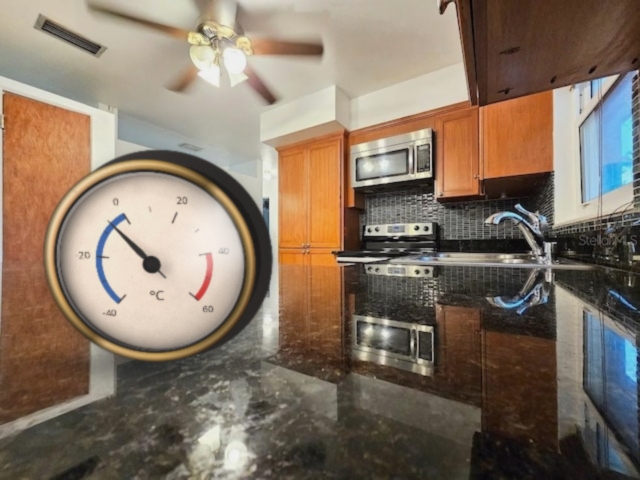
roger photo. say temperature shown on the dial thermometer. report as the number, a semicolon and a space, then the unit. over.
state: -5; °C
